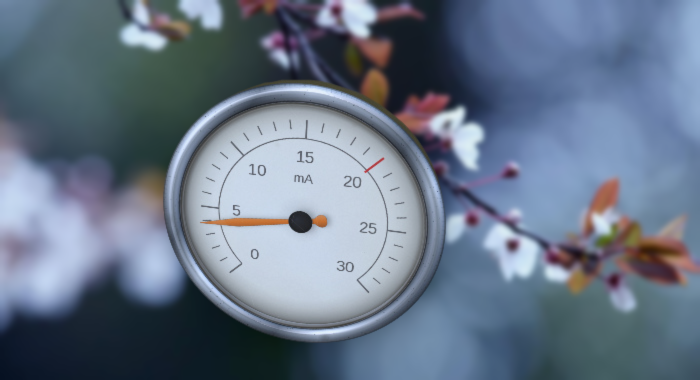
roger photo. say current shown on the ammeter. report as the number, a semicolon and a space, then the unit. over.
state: 4; mA
